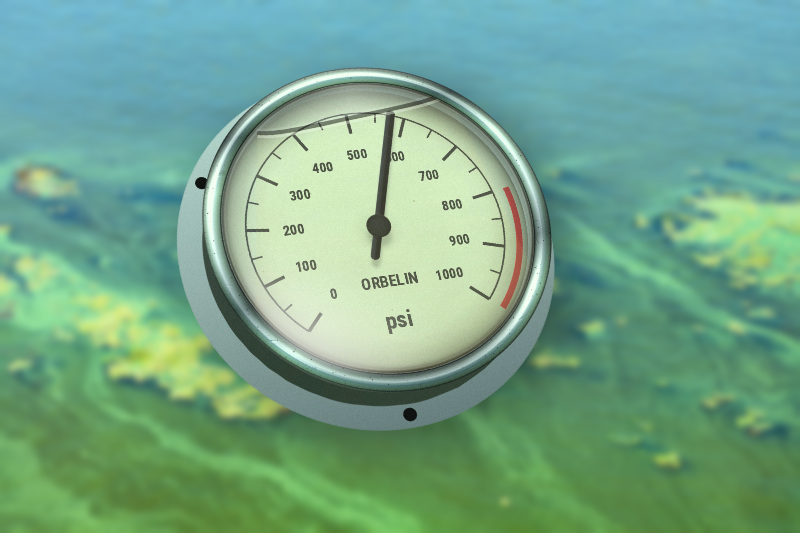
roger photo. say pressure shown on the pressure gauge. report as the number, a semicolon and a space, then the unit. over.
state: 575; psi
